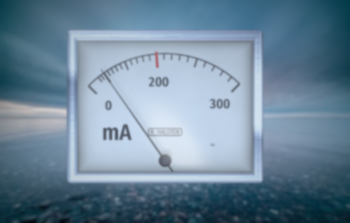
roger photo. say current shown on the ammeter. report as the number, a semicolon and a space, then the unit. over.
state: 100; mA
